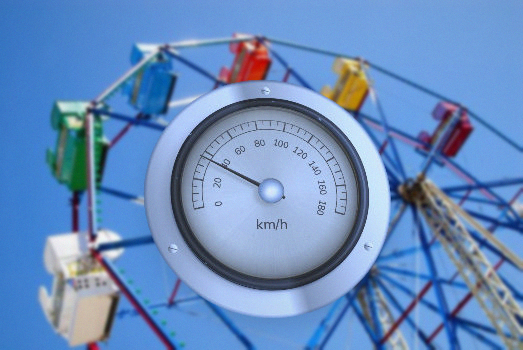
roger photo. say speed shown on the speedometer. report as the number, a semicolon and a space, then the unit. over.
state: 35; km/h
